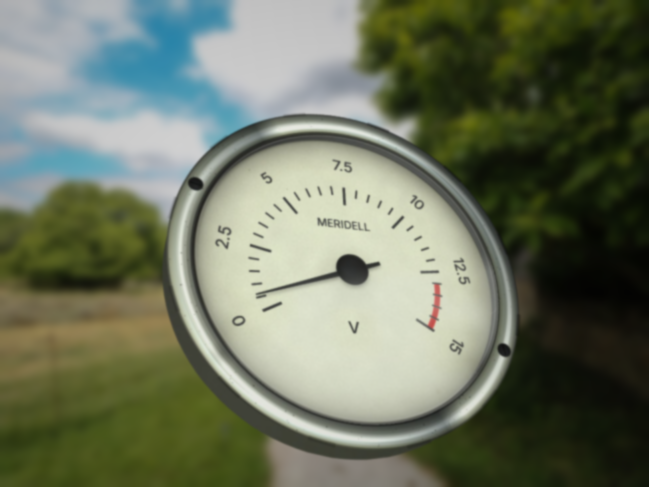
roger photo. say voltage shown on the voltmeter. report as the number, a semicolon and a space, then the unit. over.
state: 0.5; V
